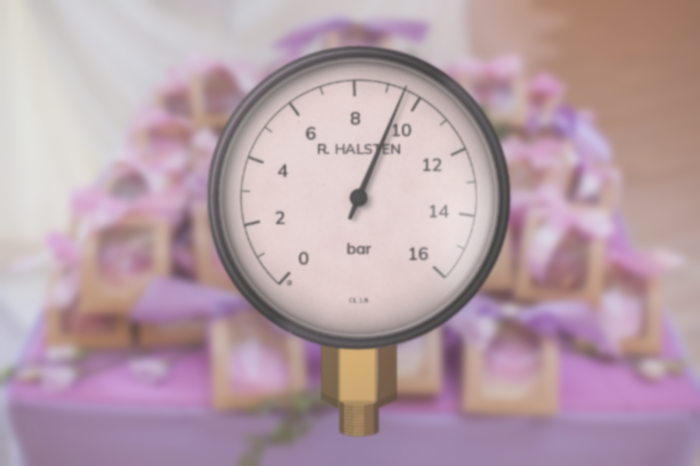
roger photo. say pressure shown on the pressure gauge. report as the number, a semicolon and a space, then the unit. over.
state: 9.5; bar
